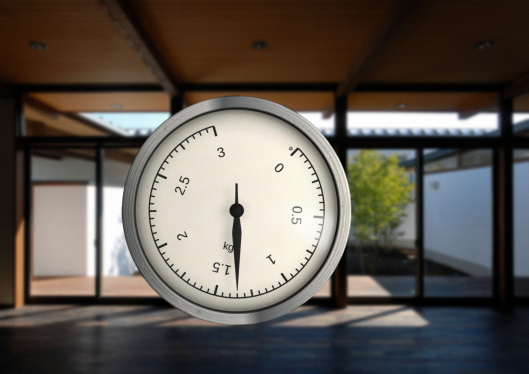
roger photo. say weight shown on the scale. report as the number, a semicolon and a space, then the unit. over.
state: 1.35; kg
